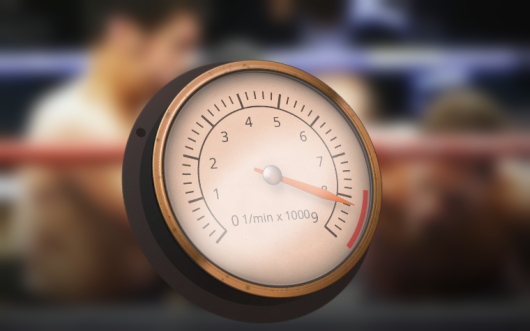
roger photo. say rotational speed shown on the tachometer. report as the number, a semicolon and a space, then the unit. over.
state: 8200; rpm
